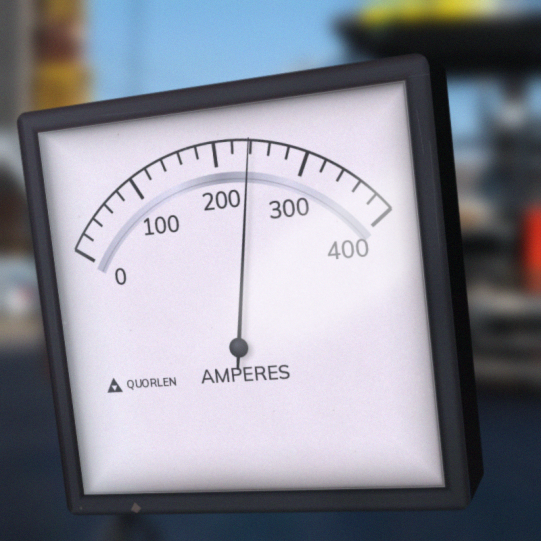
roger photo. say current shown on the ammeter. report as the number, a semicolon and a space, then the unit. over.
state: 240; A
